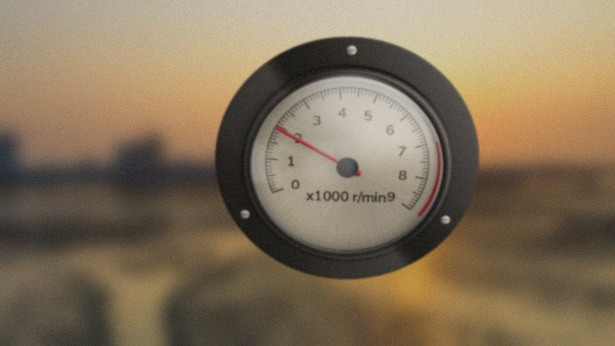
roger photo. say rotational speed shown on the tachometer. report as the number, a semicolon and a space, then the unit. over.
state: 2000; rpm
